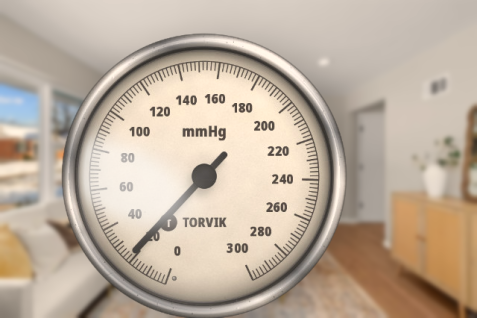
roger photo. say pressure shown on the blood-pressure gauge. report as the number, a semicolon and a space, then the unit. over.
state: 22; mmHg
